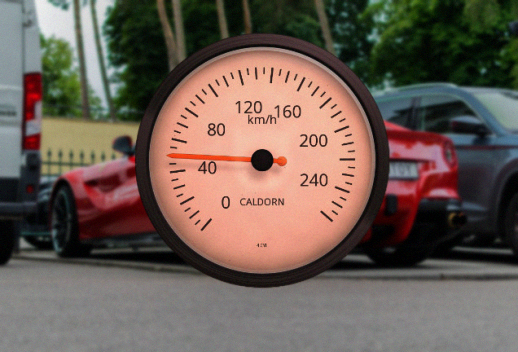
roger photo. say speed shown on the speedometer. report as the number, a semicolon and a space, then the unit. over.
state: 50; km/h
